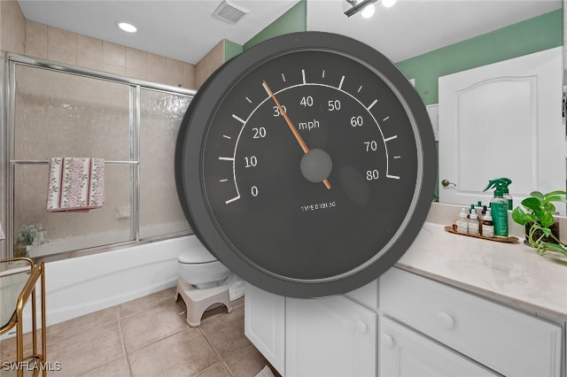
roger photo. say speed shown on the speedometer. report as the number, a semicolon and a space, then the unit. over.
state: 30; mph
